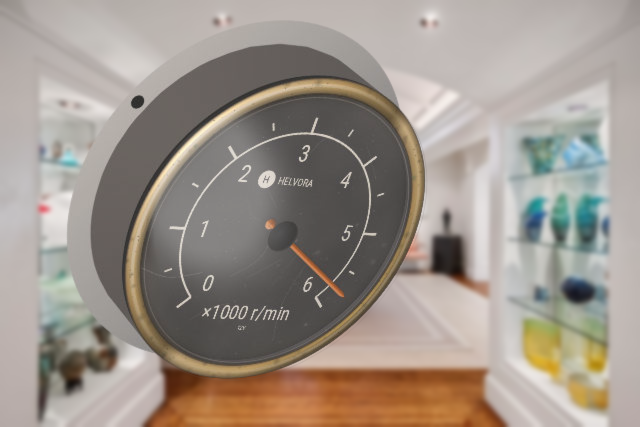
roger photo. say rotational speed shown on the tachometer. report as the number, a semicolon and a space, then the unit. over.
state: 5750; rpm
